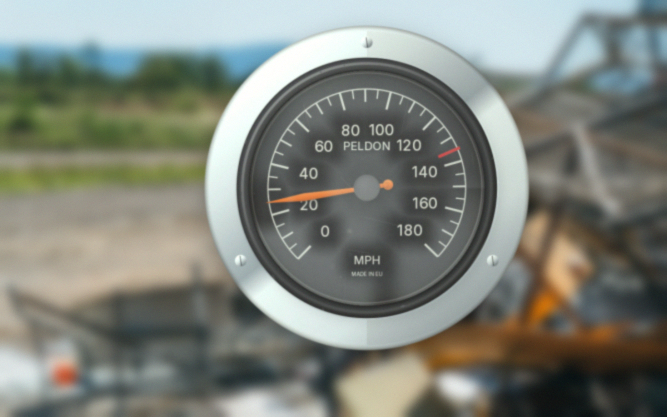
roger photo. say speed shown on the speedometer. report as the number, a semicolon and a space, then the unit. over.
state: 25; mph
